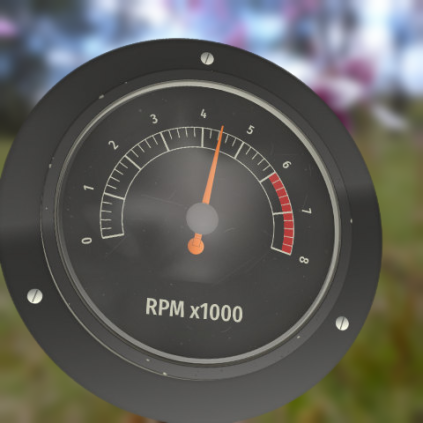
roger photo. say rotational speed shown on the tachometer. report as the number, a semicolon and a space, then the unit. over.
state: 4400; rpm
